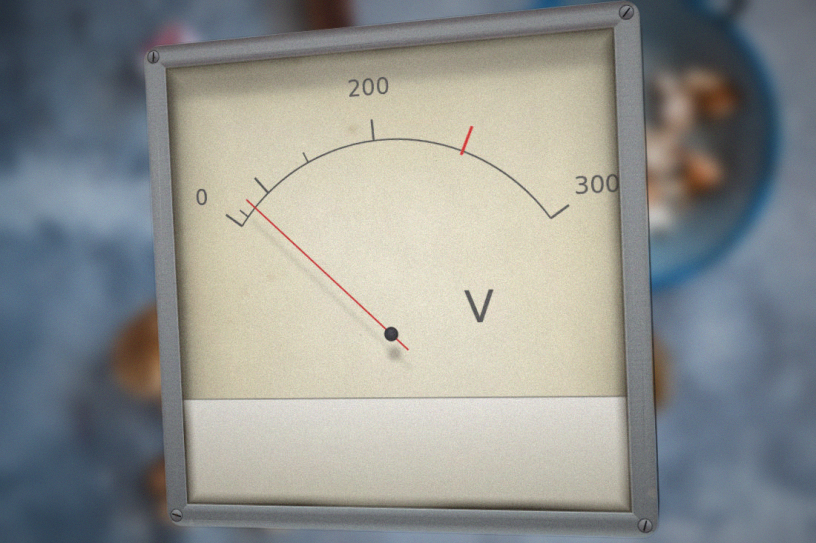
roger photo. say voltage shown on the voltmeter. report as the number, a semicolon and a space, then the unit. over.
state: 75; V
